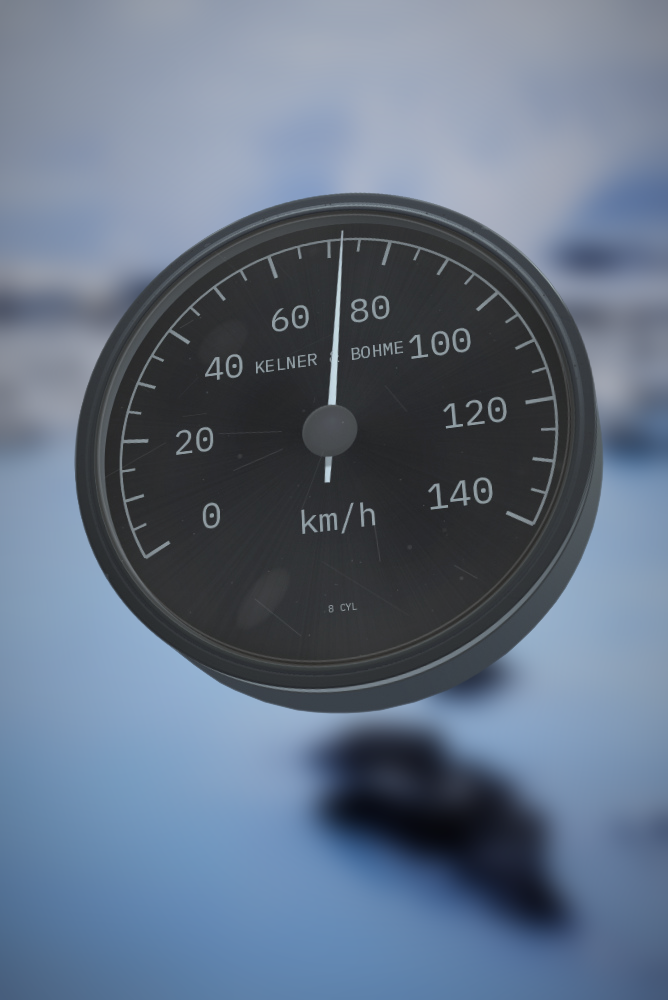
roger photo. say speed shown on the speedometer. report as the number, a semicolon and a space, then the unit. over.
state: 72.5; km/h
